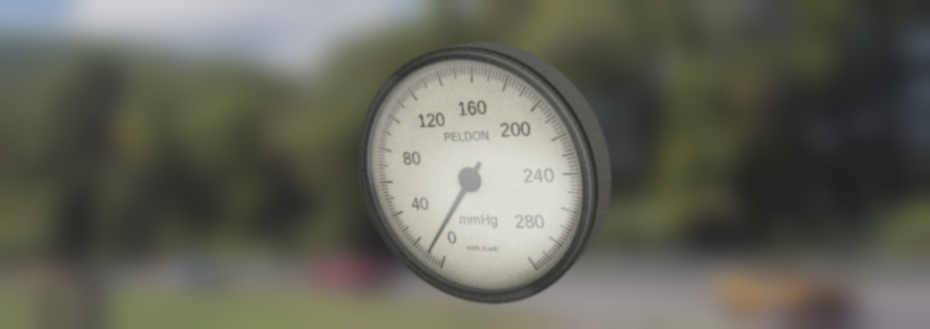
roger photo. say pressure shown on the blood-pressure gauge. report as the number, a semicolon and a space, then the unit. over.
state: 10; mmHg
